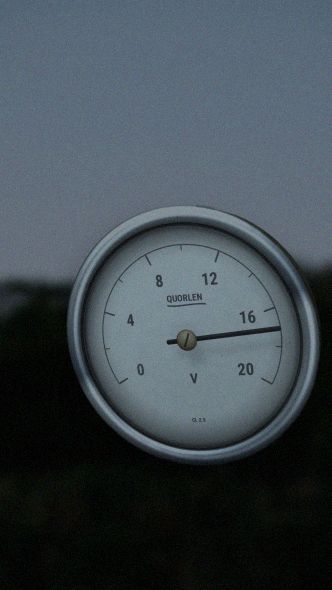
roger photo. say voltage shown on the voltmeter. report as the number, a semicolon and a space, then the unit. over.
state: 17; V
